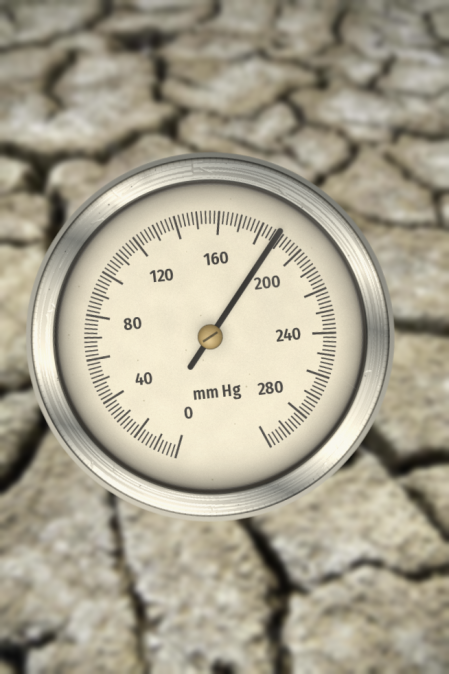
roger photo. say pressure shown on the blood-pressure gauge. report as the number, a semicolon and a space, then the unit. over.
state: 188; mmHg
